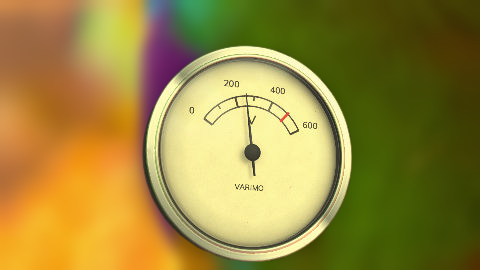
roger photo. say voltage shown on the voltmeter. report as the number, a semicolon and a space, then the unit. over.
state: 250; V
